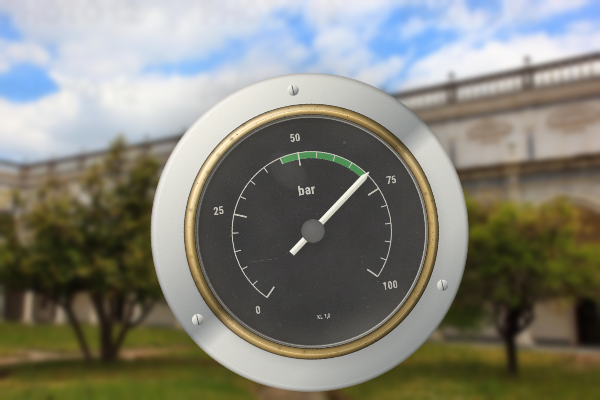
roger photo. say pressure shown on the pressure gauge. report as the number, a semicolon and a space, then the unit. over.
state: 70; bar
